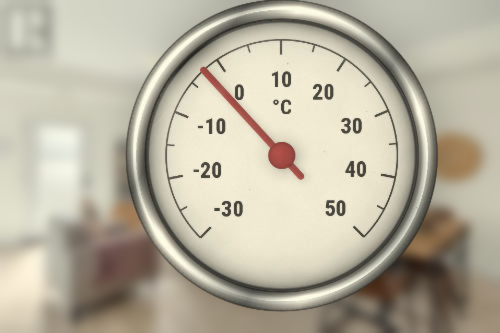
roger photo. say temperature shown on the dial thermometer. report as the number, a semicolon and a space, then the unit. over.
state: -2.5; °C
